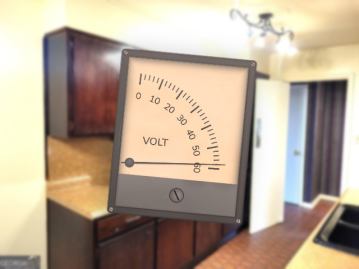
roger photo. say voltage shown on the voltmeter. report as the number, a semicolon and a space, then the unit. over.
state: 58; V
